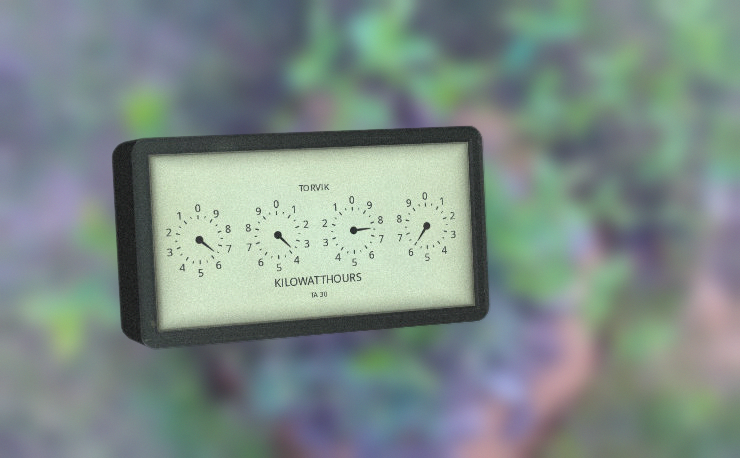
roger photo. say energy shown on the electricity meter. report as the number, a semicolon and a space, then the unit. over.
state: 6376; kWh
